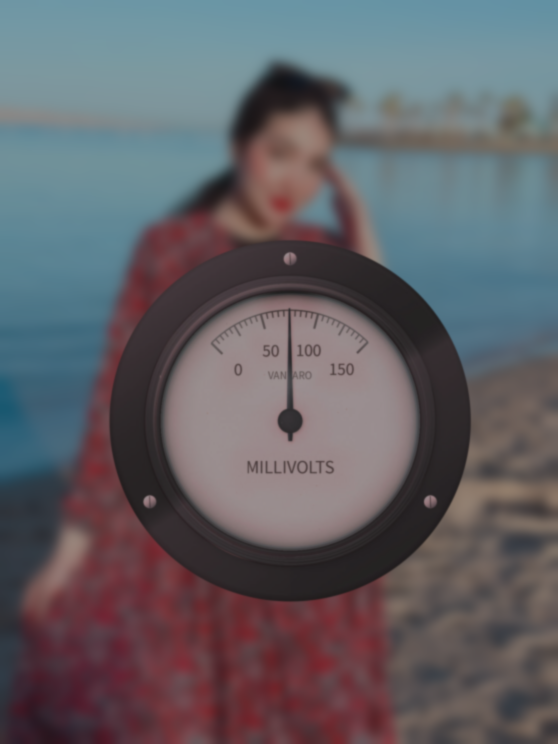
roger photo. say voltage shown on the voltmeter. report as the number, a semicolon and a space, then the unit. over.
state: 75; mV
